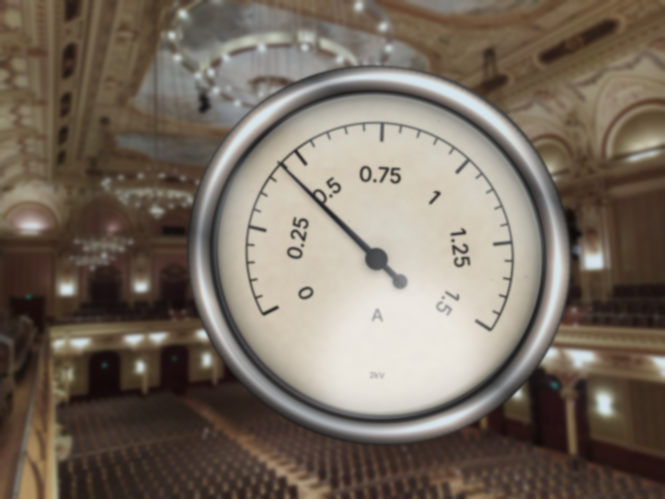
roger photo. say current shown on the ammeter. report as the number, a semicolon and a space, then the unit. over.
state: 0.45; A
